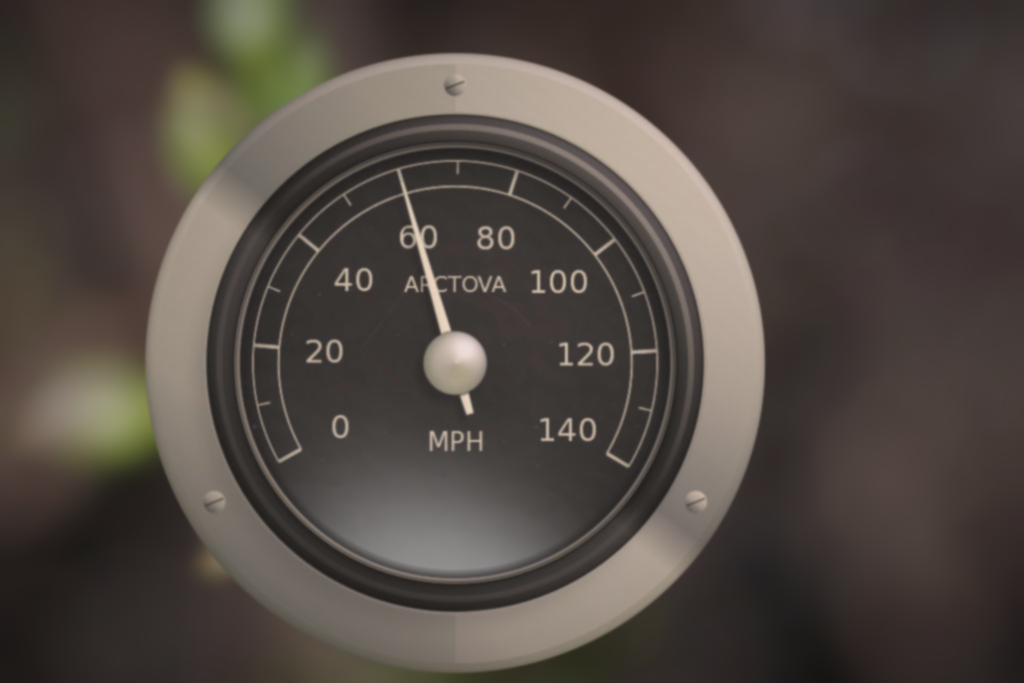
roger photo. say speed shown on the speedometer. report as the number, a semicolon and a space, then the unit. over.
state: 60; mph
